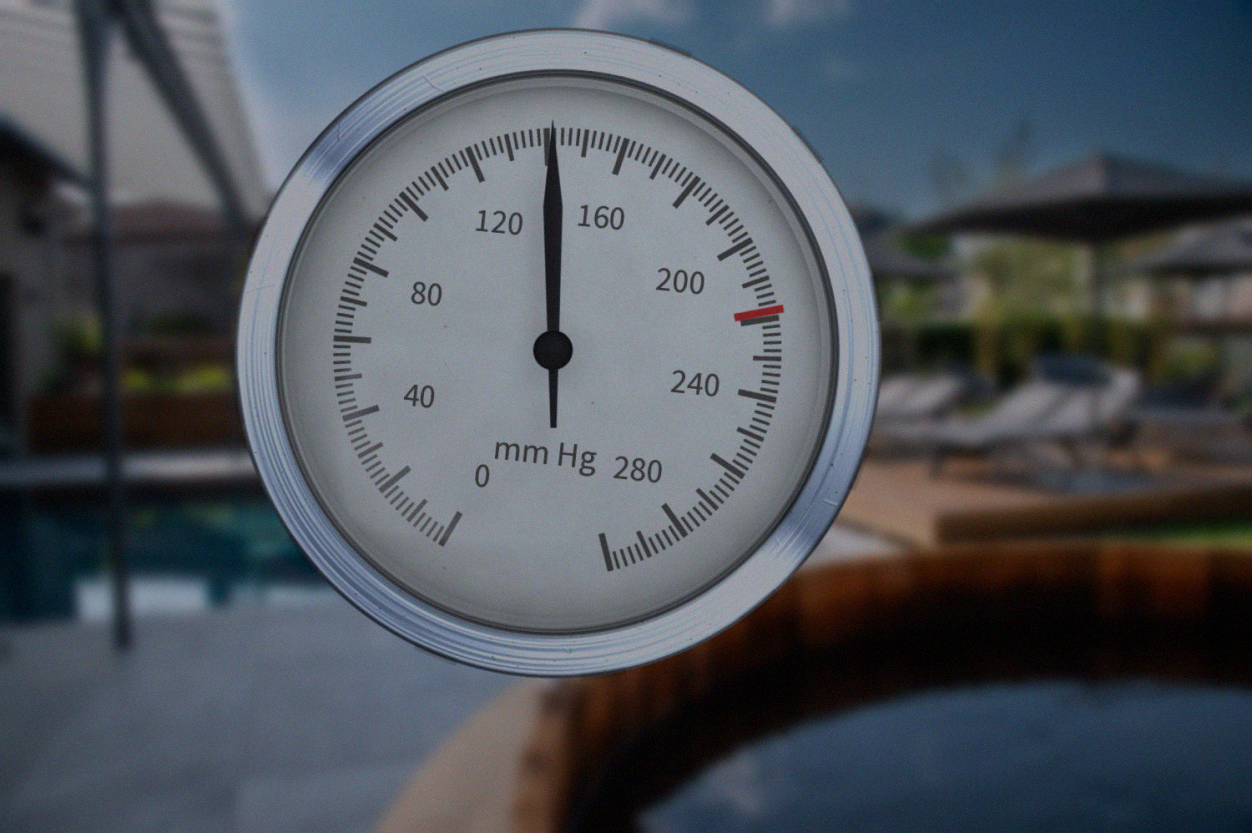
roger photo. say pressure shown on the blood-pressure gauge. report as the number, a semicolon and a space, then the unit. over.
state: 142; mmHg
